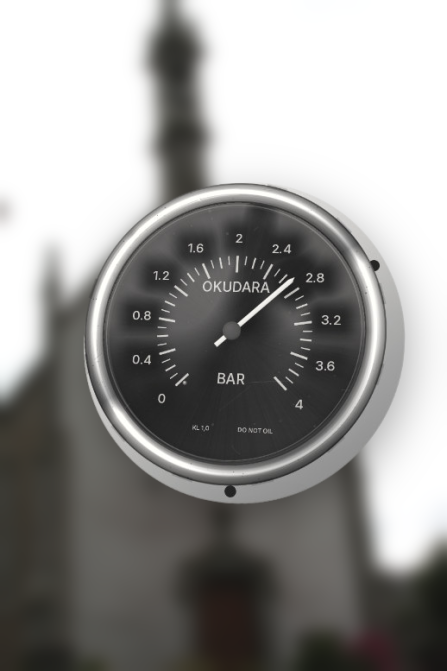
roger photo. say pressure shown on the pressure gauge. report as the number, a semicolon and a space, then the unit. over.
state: 2.7; bar
